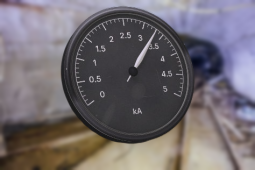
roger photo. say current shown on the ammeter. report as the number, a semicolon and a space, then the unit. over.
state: 3.3; kA
